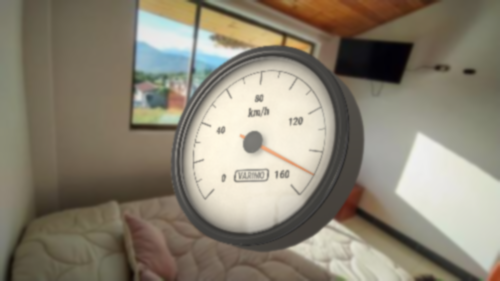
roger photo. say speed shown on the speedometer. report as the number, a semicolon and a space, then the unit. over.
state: 150; km/h
